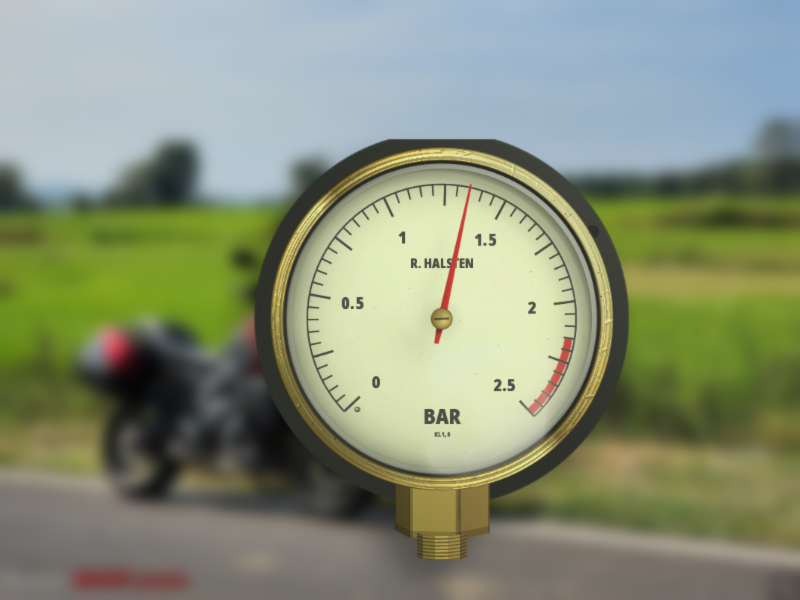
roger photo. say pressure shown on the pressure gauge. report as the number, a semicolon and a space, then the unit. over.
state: 1.35; bar
